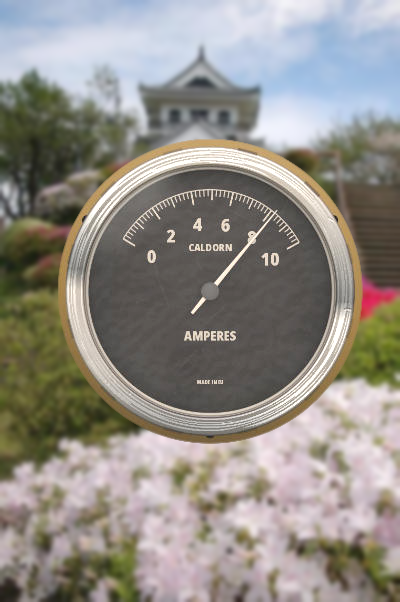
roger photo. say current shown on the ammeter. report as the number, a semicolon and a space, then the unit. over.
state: 8.2; A
